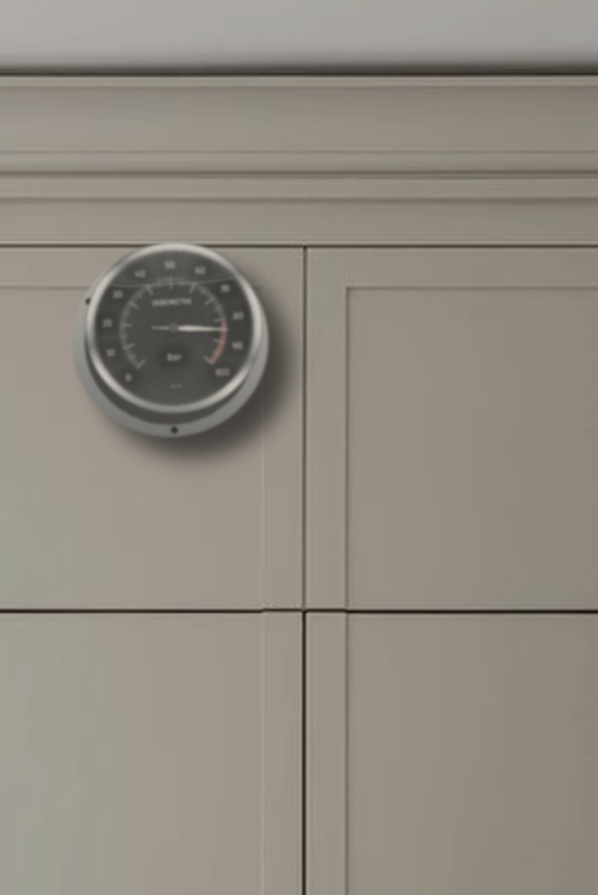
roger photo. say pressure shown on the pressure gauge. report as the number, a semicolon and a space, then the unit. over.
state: 85; bar
